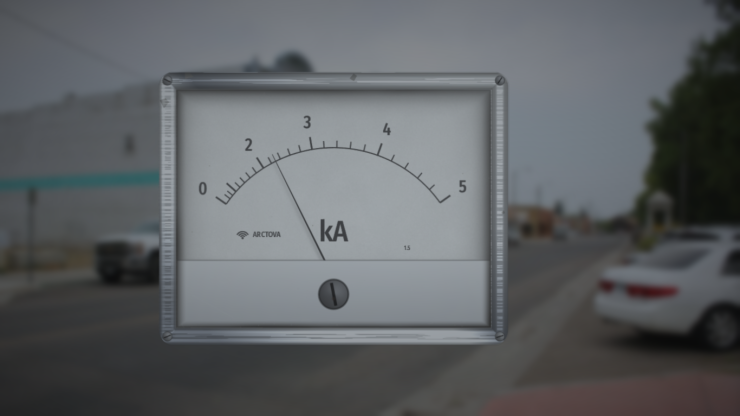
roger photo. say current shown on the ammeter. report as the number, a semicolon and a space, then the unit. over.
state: 2.3; kA
